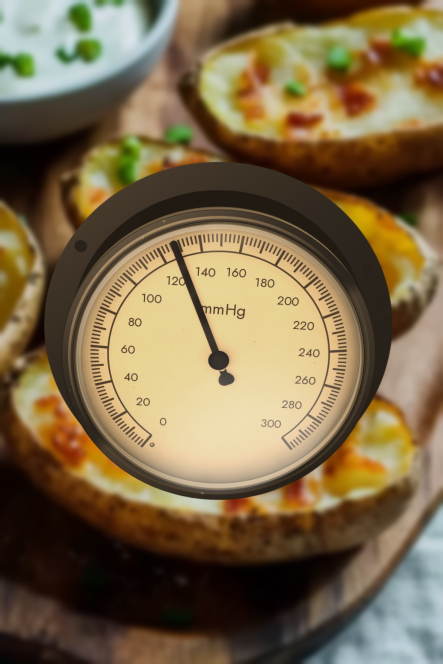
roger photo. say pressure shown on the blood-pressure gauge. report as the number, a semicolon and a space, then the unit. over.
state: 128; mmHg
